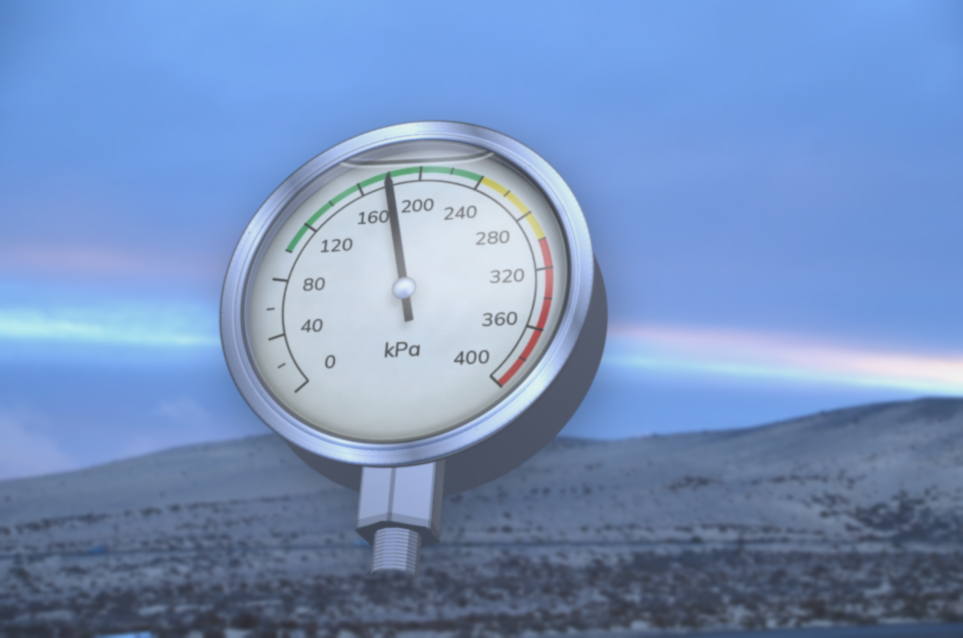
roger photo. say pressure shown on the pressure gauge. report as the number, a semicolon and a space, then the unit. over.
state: 180; kPa
